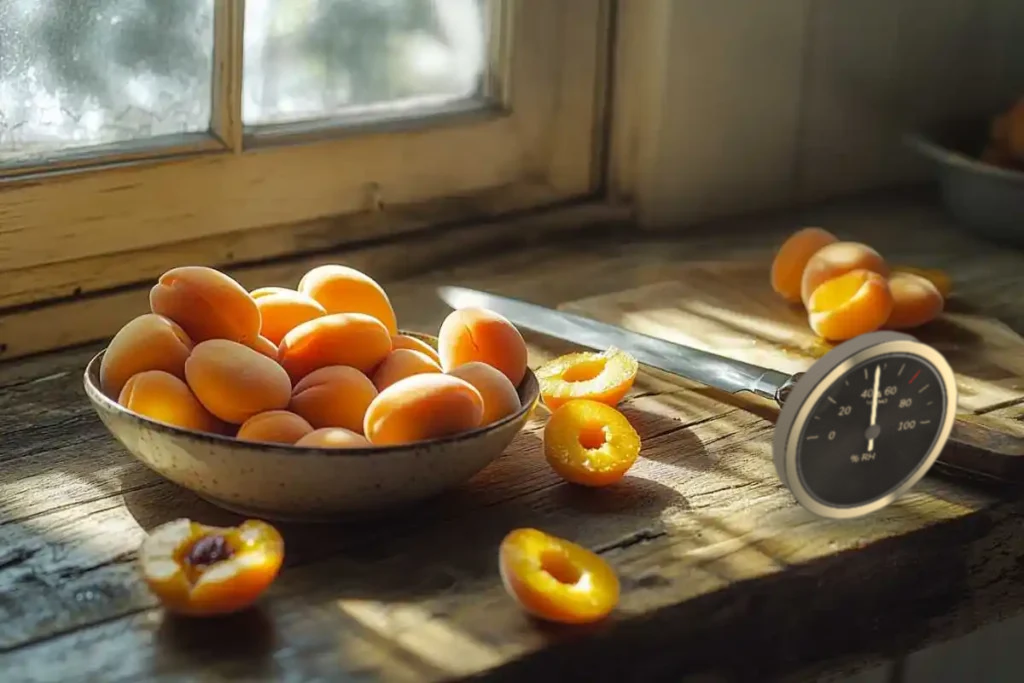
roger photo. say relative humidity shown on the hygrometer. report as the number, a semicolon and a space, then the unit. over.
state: 45; %
